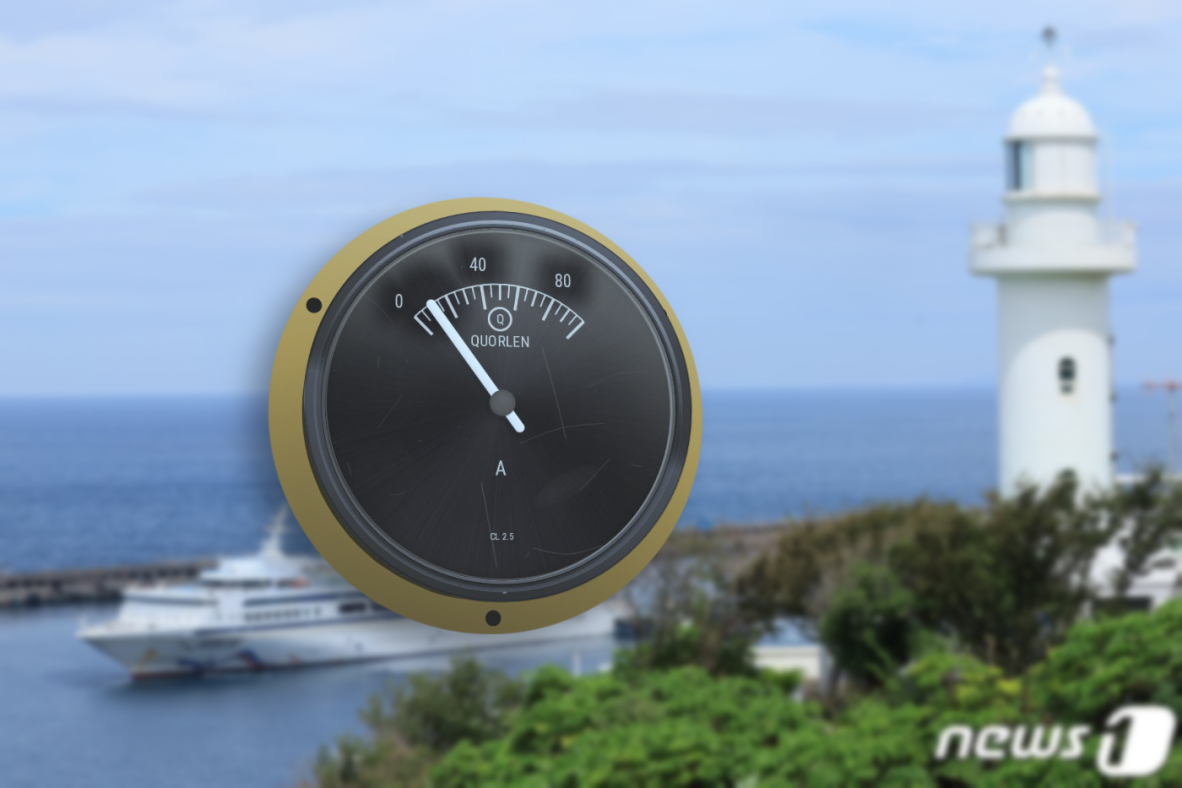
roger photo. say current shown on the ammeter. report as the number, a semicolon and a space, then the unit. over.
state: 10; A
